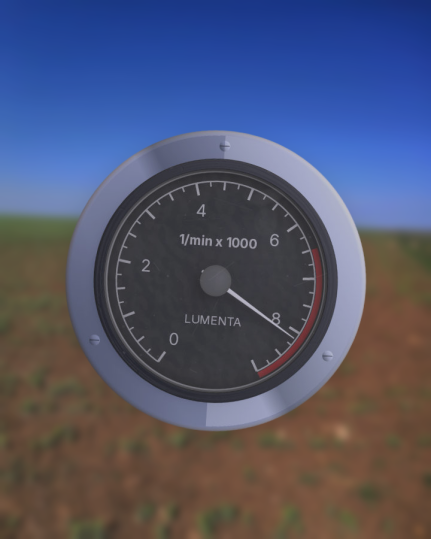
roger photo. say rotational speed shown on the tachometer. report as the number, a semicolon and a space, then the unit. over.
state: 8125; rpm
